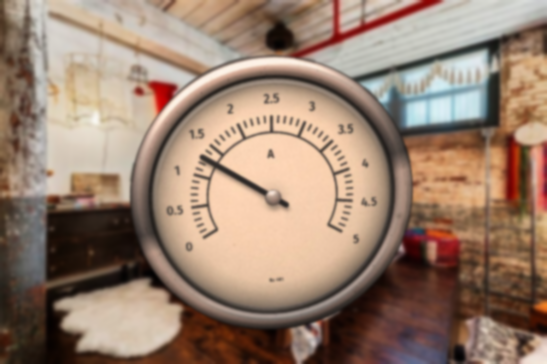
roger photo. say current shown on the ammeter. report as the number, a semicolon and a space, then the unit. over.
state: 1.3; A
